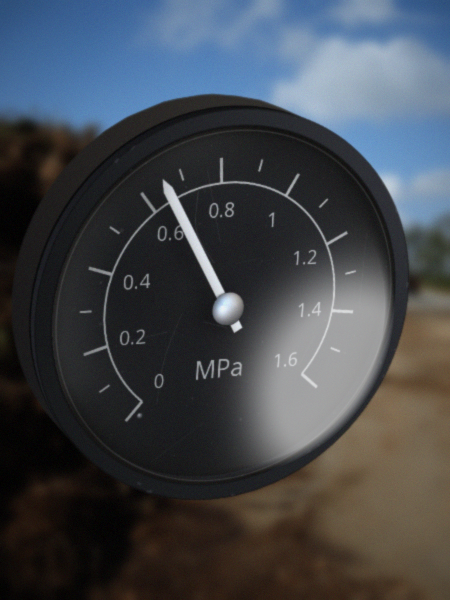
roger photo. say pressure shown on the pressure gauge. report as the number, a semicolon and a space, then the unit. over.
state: 0.65; MPa
